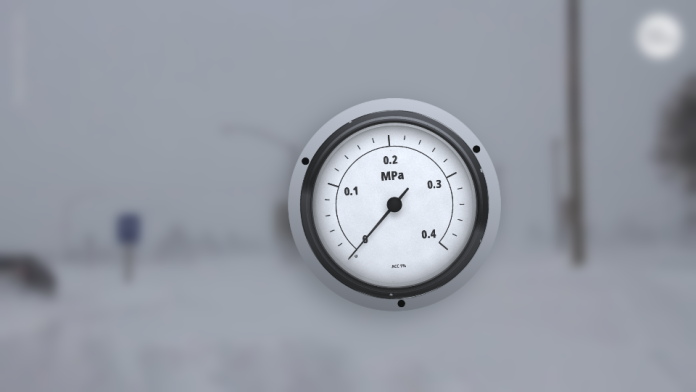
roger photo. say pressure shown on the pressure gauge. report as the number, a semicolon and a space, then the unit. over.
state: 0; MPa
